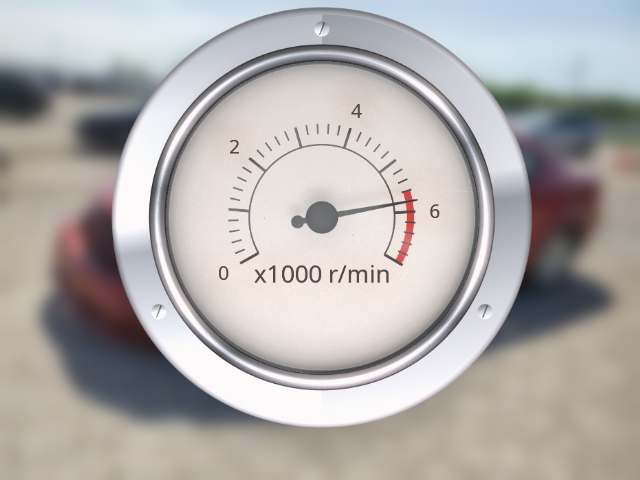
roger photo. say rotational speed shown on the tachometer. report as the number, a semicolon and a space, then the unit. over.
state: 5800; rpm
